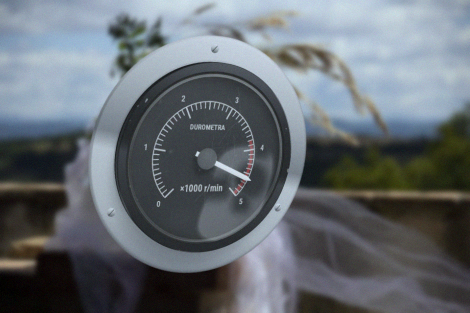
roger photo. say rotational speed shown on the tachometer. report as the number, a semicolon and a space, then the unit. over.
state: 4600; rpm
